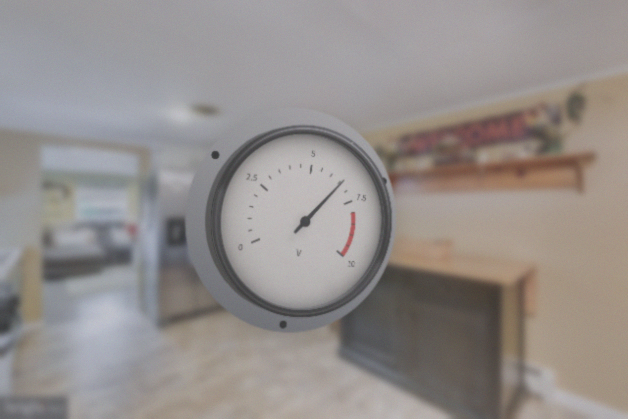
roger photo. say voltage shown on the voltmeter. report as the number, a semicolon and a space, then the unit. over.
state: 6.5; V
